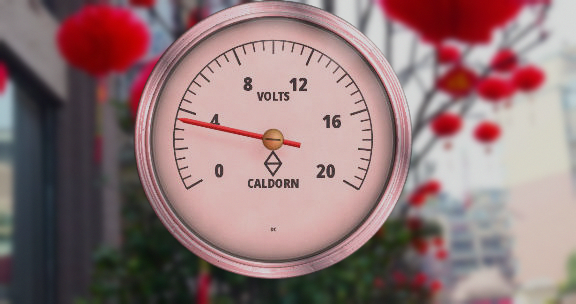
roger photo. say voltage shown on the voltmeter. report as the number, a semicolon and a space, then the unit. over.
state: 3.5; V
